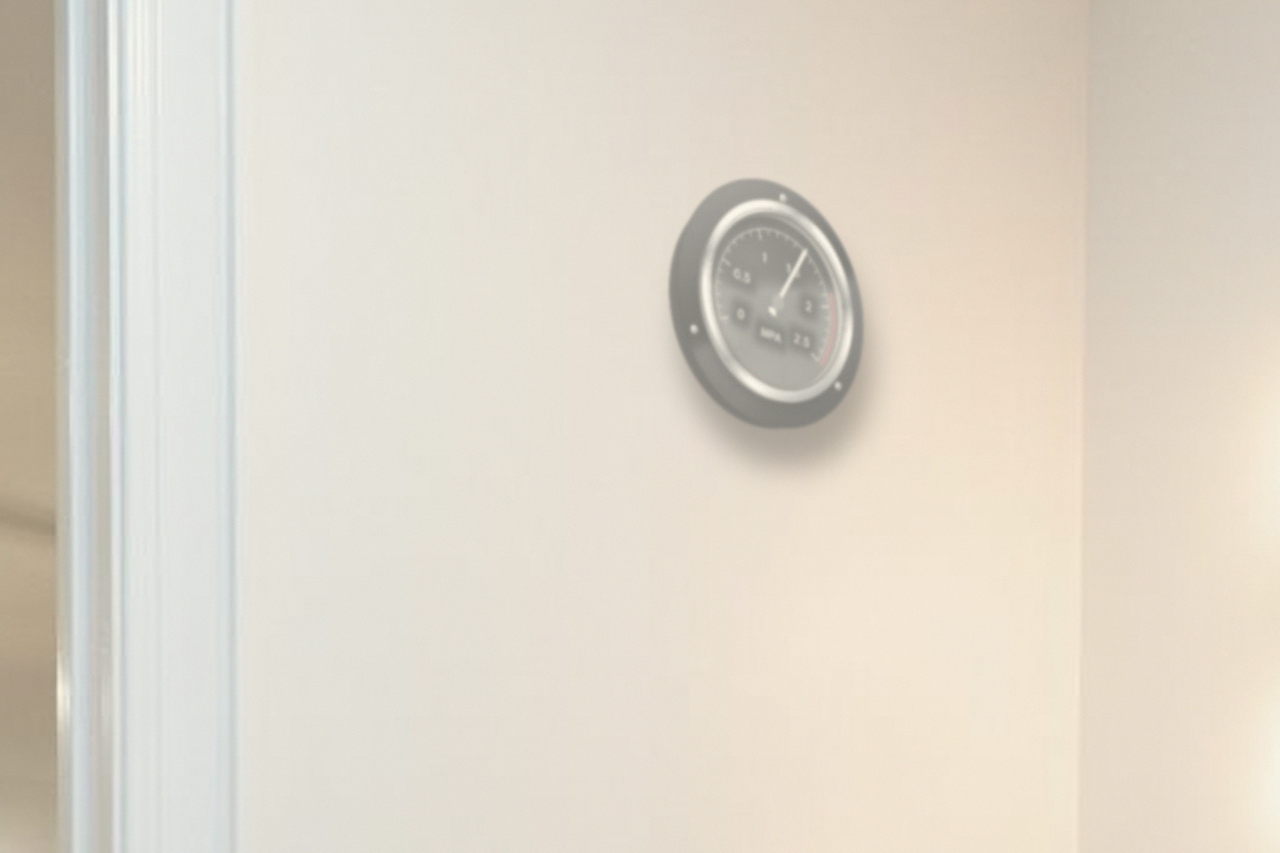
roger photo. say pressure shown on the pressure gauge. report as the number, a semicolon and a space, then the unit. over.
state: 1.5; MPa
